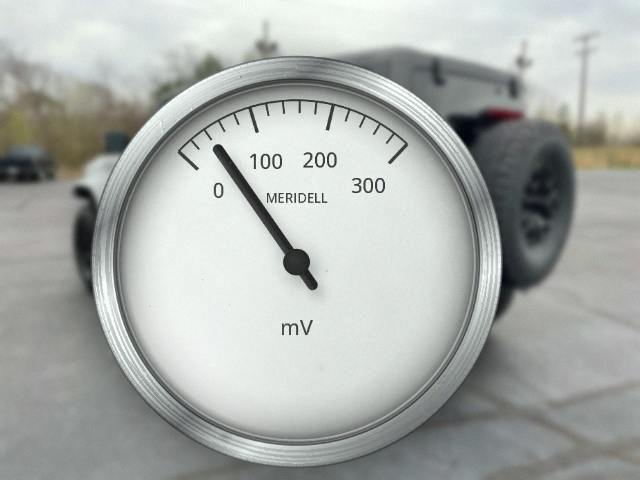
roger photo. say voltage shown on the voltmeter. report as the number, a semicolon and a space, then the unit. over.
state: 40; mV
